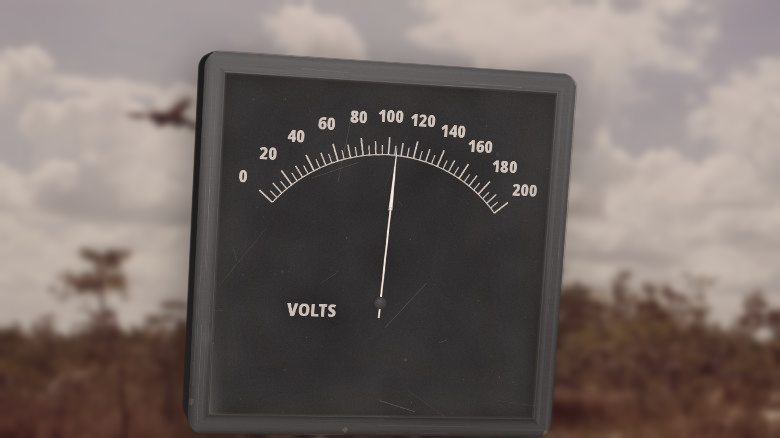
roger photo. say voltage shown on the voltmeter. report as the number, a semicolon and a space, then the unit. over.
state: 105; V
